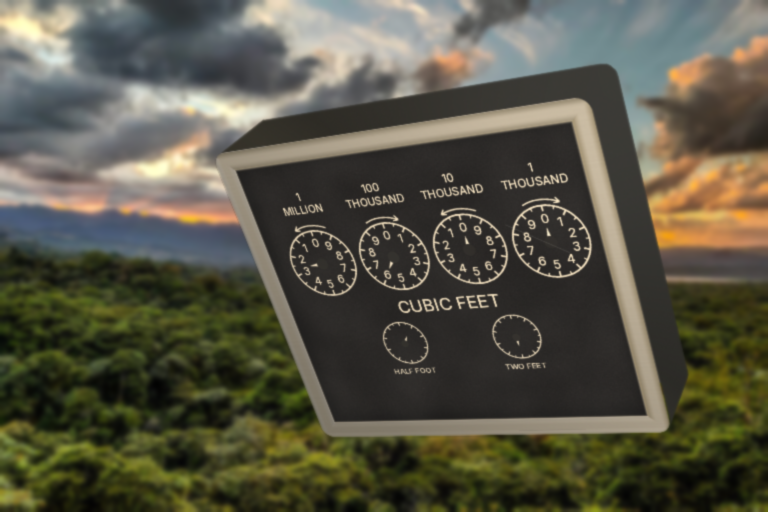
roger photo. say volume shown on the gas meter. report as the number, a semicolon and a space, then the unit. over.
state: 260000; ft³
